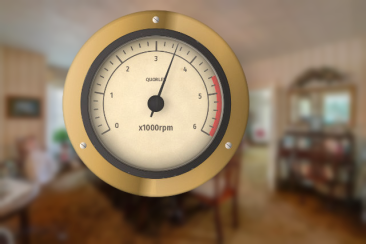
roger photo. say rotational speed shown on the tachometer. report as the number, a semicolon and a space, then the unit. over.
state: 3500; rpm
